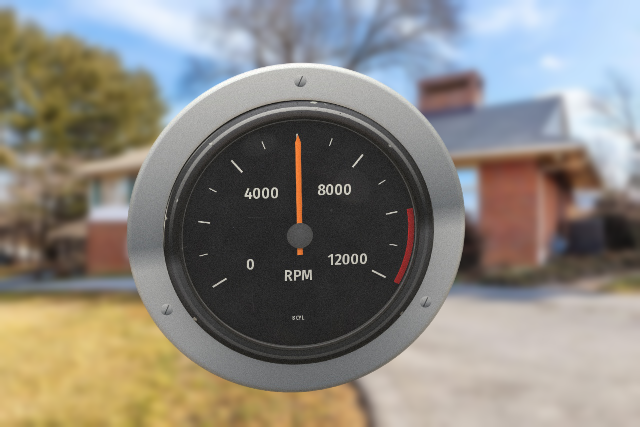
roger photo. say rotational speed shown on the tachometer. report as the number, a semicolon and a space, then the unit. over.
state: 6000; rpm
